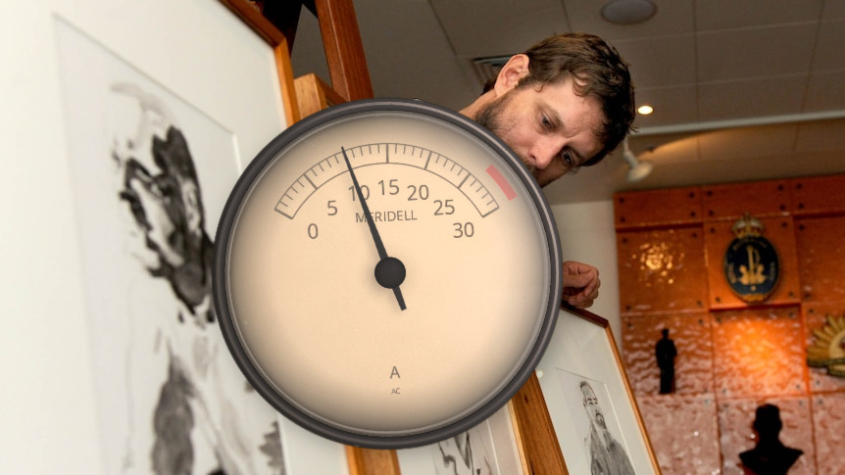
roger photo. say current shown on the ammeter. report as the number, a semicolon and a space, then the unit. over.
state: 10; A
